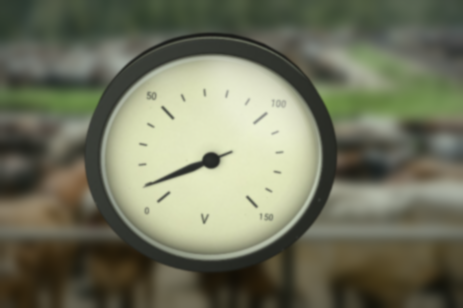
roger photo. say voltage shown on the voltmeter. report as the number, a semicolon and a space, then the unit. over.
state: 10; V
